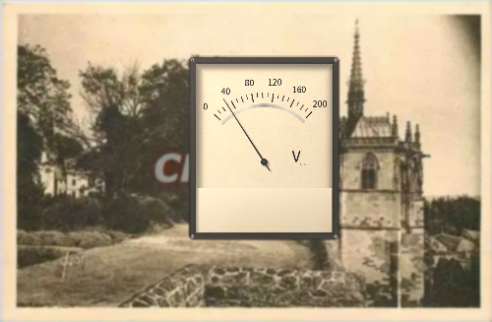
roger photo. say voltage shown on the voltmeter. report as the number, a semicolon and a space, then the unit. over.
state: 30; V
